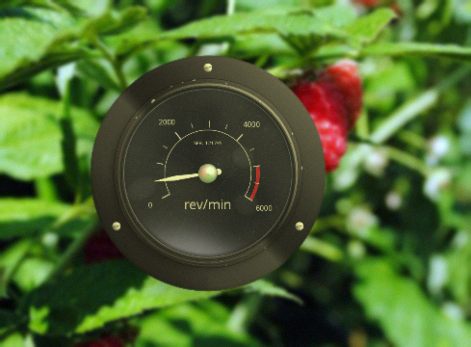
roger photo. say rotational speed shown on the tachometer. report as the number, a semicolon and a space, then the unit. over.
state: 500; rpm
